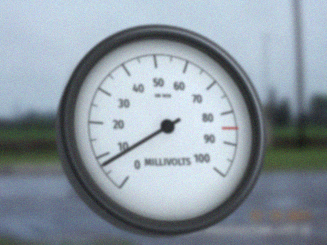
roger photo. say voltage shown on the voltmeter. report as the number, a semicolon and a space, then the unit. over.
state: 7.5; mV
